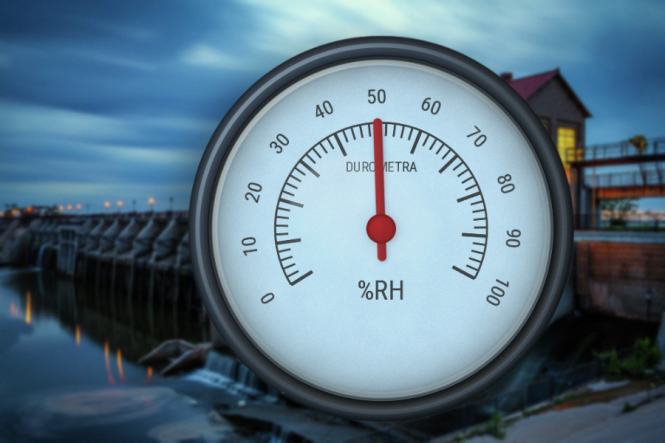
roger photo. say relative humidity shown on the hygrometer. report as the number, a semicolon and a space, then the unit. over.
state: 50; %
